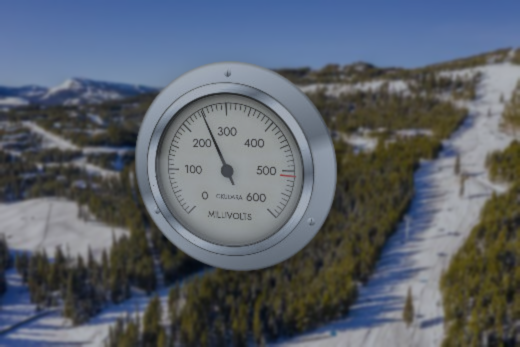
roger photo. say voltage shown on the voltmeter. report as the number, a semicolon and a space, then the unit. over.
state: 250; mV
